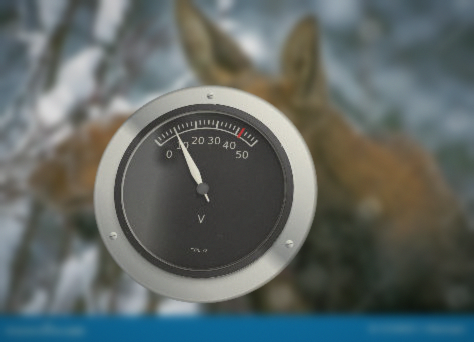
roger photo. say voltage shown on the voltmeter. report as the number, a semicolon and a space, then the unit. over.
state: 10; V
